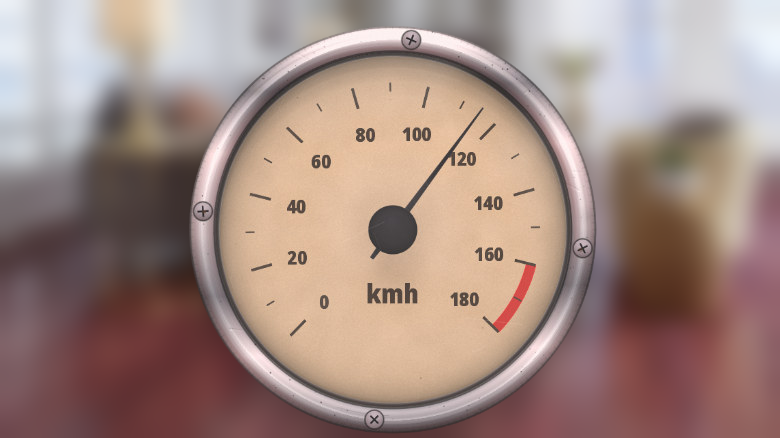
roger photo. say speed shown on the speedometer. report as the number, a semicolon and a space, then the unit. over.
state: 115; km/h
